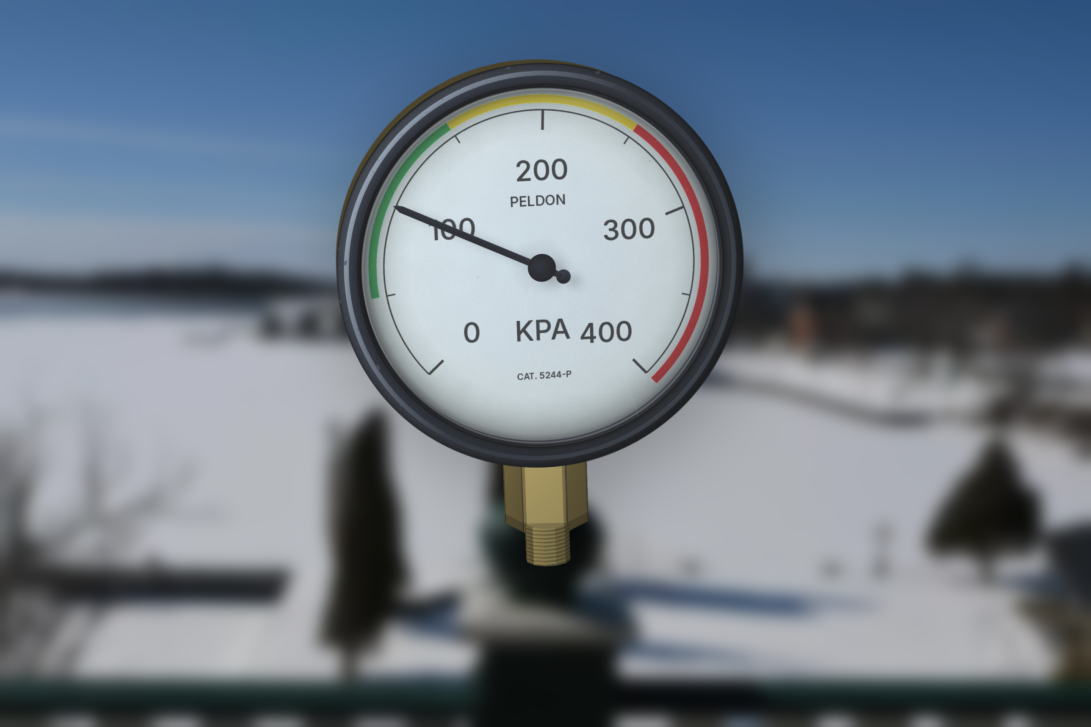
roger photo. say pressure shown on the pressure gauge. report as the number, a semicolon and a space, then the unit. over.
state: 100; kPa
